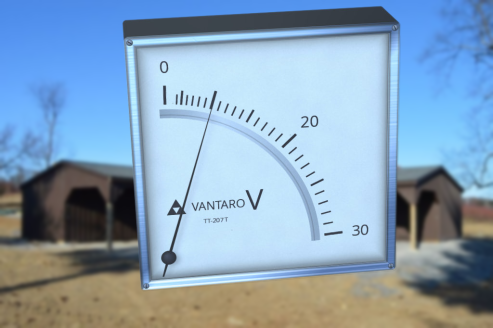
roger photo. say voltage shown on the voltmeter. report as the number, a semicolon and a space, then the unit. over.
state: 10; V
